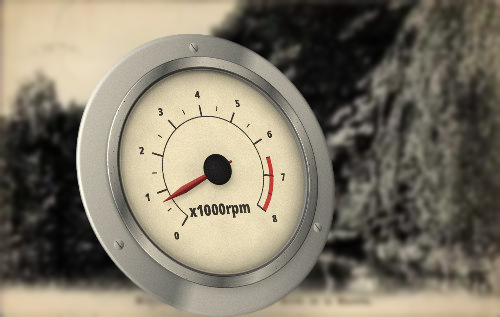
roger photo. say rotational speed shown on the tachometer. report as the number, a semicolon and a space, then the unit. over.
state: 750; rpm
